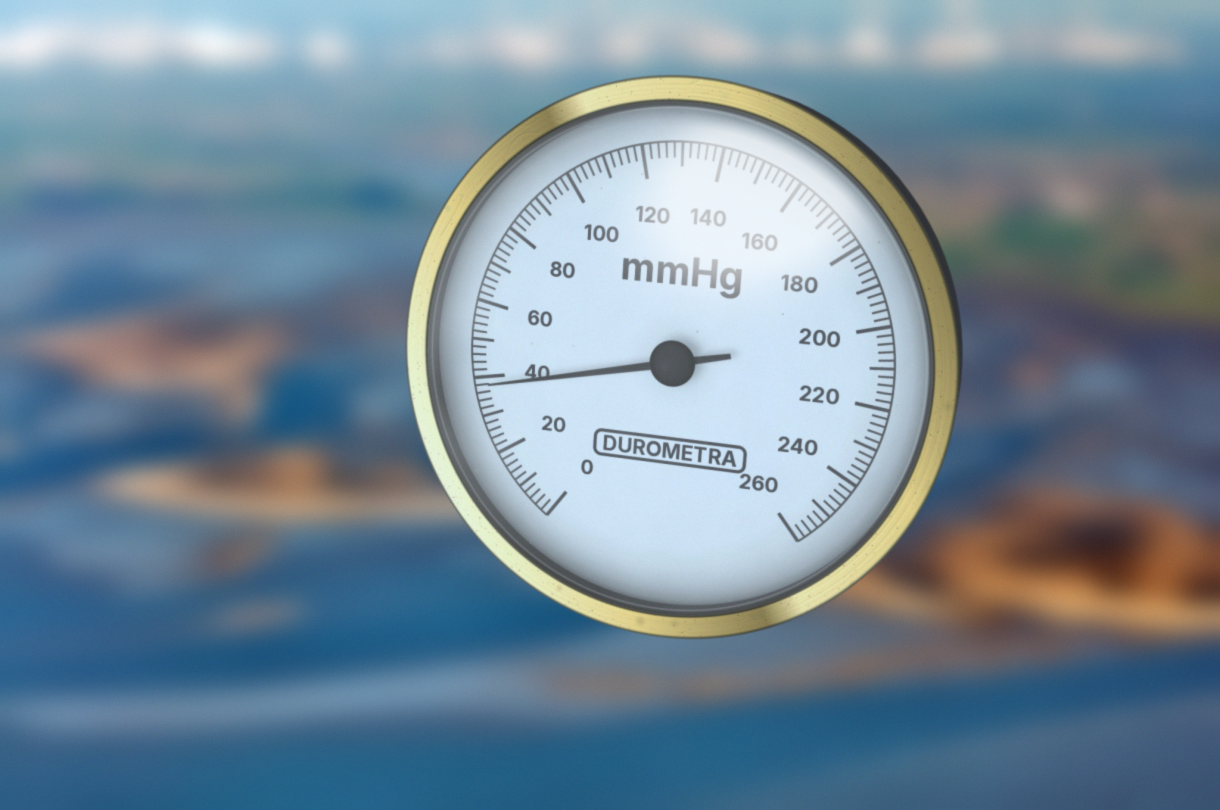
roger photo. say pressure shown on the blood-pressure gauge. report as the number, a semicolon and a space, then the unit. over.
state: 38; mmHg
